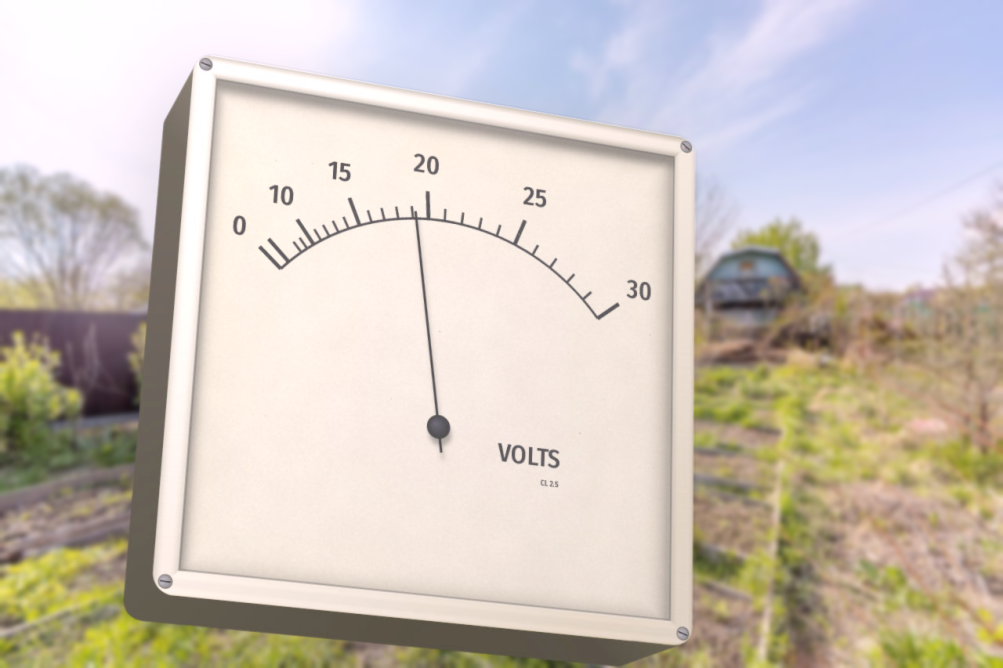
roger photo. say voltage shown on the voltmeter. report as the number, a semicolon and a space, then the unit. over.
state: 19; V
